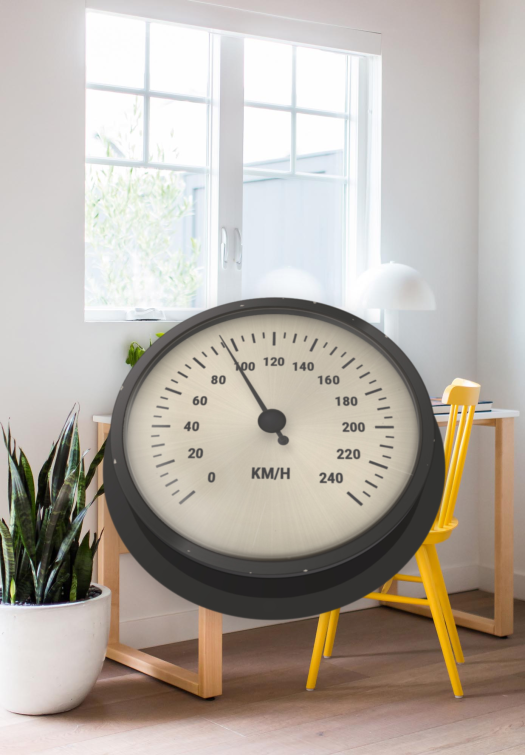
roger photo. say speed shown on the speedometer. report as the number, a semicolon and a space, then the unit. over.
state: 95; km/h
